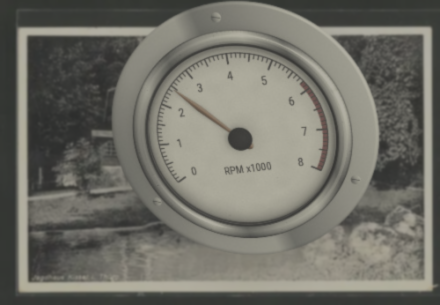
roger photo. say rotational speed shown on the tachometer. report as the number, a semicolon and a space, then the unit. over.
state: 2500; rpm
